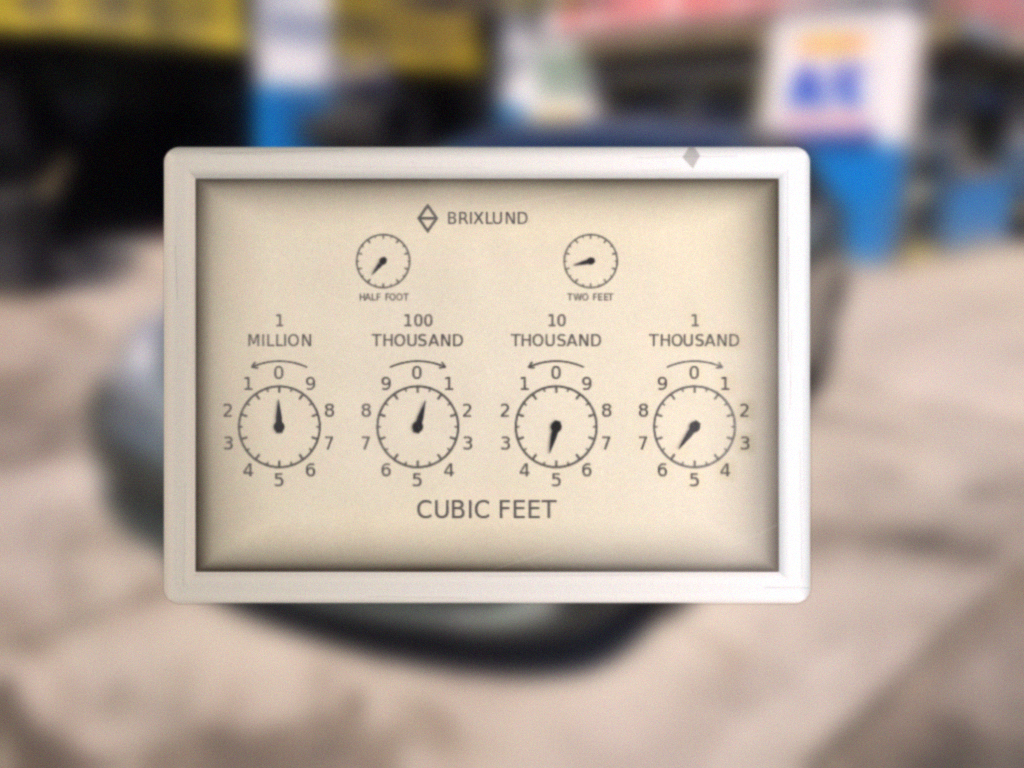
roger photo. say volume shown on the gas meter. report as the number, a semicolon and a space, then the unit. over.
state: 4600; ft³
